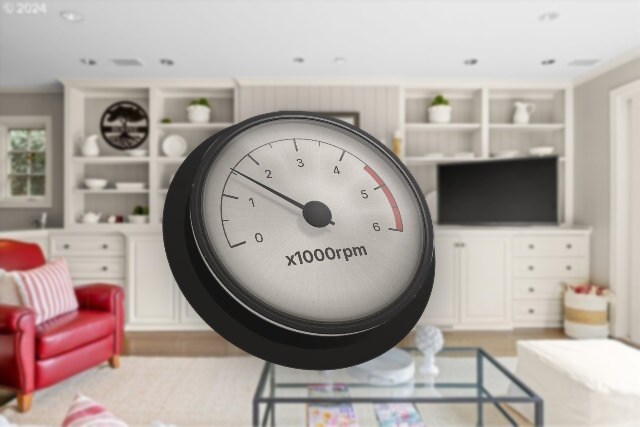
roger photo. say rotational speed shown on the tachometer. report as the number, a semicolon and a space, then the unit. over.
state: 1500; rpm
